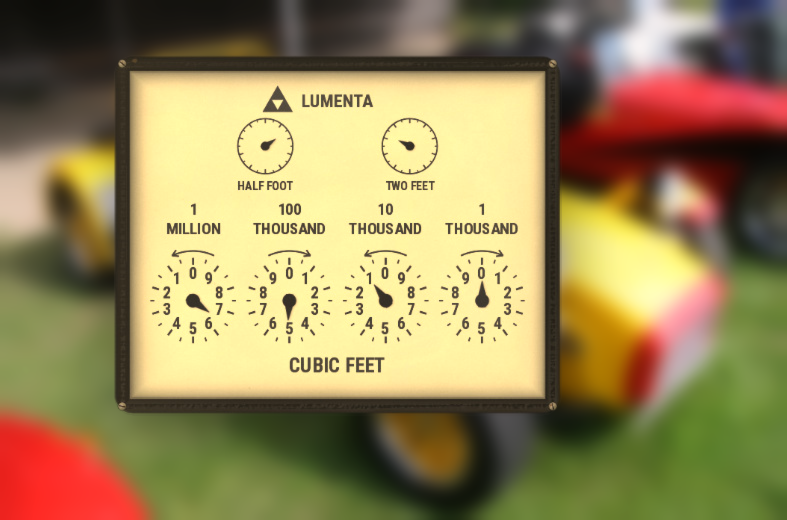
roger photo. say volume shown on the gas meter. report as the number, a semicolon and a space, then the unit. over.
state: 651000; ft³
